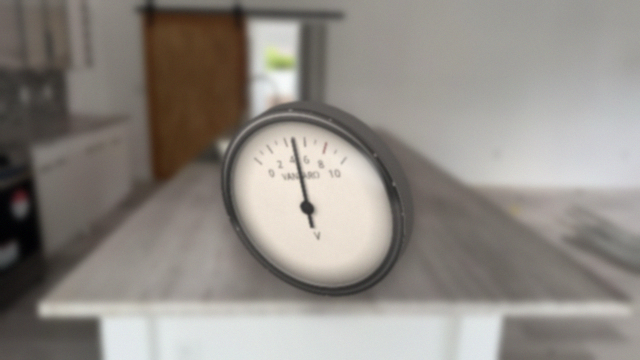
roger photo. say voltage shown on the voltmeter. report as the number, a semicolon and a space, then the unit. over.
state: 5; V
